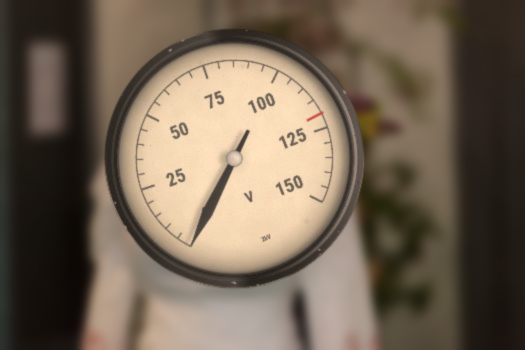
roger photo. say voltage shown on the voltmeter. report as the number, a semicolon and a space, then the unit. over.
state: 0; V
